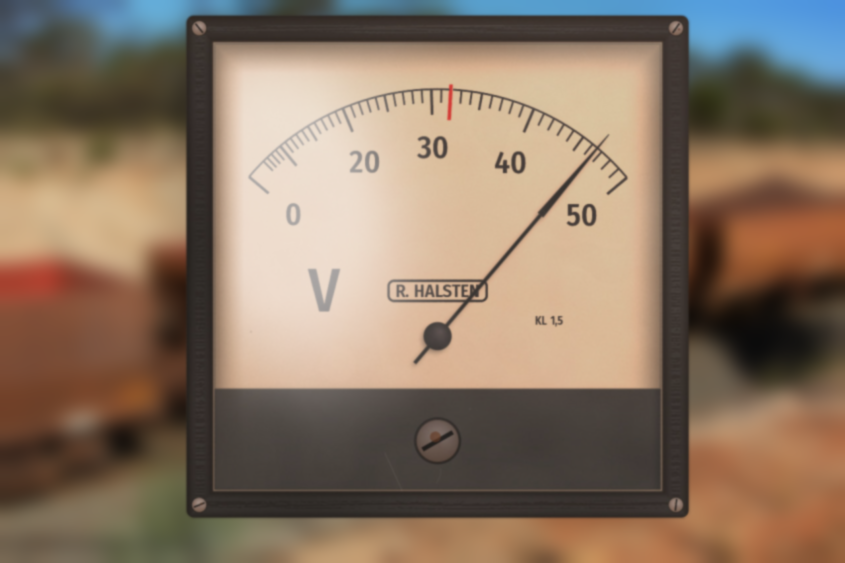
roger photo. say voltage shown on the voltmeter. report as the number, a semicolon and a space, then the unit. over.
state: 46.5; V
